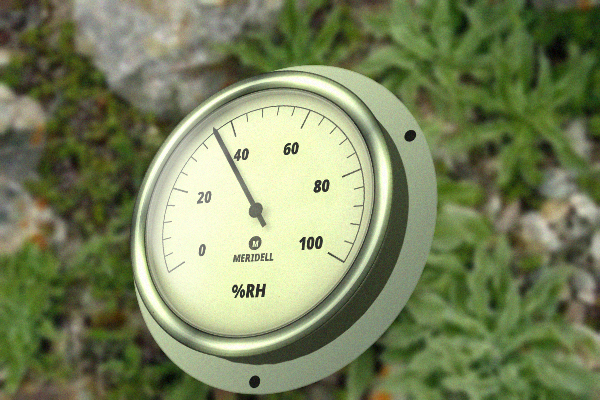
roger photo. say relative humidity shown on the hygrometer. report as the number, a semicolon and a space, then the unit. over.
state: 36; %
